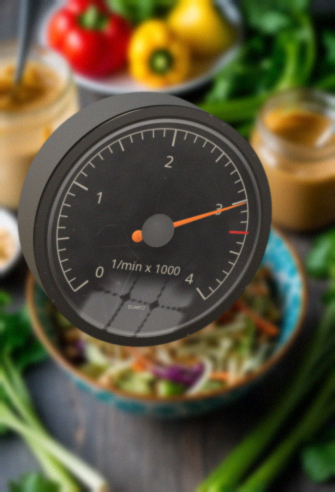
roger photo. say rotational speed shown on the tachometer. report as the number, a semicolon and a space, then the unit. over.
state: 3000; rpm
